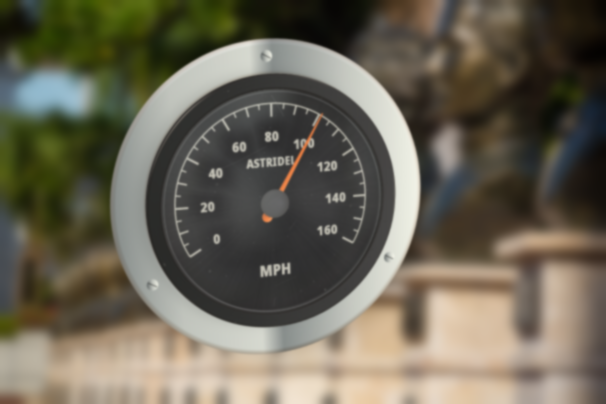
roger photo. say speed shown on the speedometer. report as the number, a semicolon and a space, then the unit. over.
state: 100; mph
